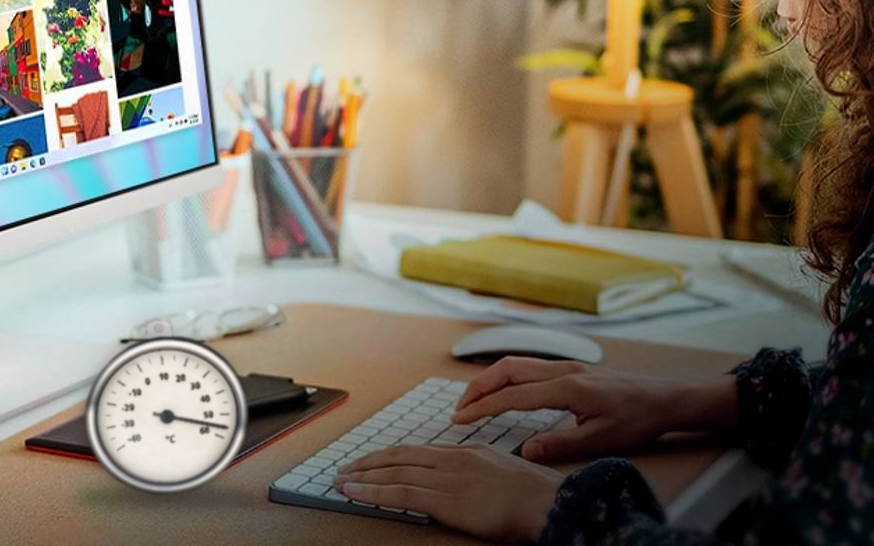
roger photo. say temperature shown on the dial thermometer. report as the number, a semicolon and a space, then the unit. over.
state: 55; °C
